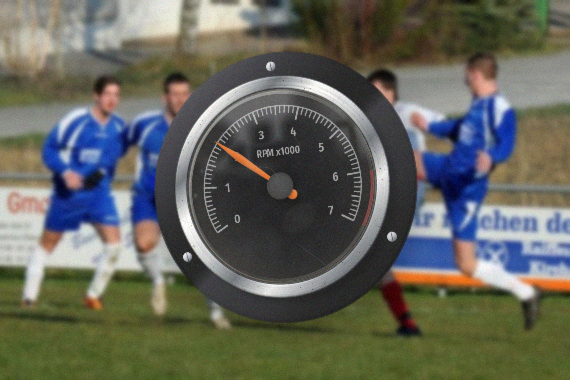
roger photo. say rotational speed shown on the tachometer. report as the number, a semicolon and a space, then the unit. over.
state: 2000; rpm
